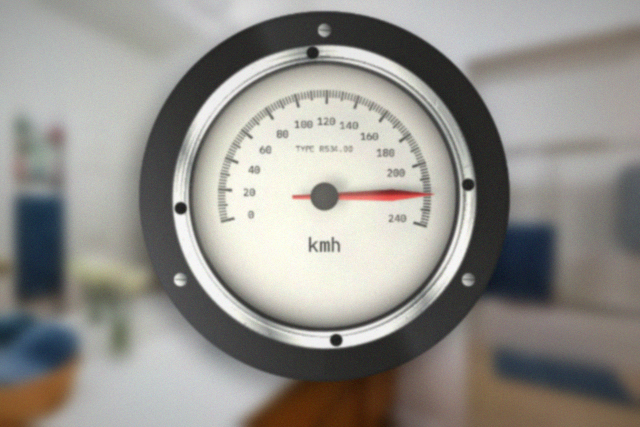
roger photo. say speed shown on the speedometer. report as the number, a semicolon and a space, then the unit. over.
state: 220; km/h
